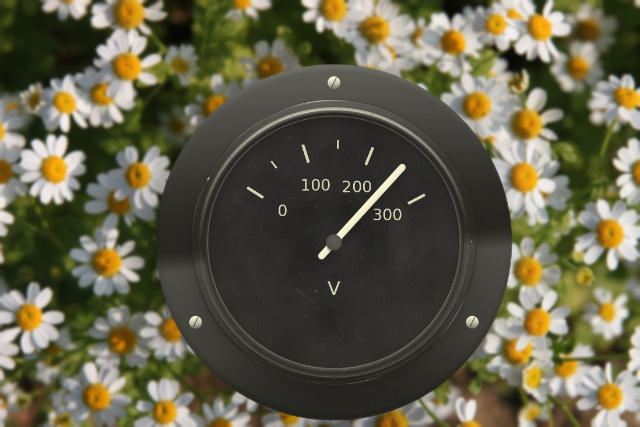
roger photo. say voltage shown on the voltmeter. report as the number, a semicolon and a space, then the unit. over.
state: 250; V
